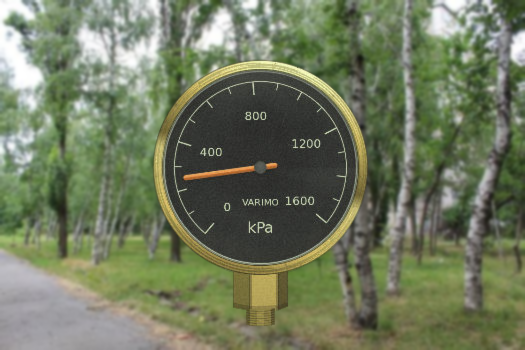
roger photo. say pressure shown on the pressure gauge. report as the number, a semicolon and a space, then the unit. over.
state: 250; kPa
